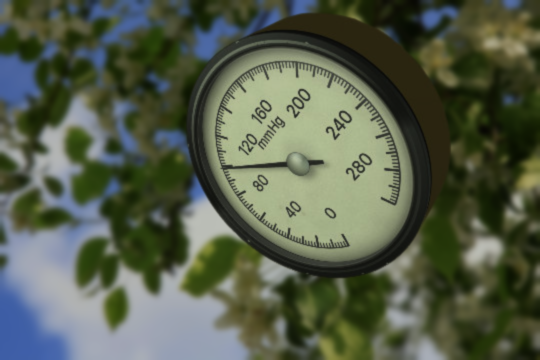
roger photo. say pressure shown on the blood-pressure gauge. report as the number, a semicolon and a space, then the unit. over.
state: 100; mmHg
